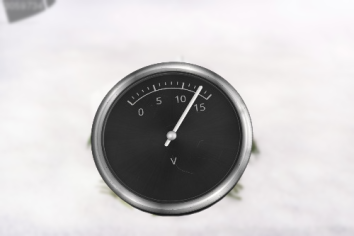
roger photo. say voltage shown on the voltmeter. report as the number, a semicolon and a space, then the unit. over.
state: 13; V
